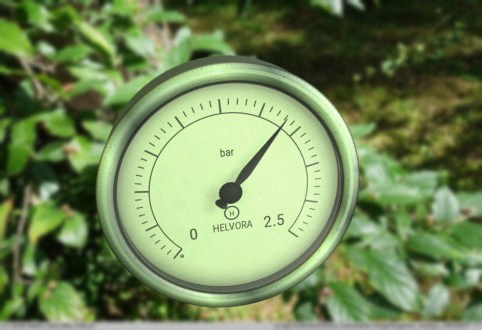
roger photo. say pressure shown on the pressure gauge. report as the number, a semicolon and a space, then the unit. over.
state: 1.65; bar
